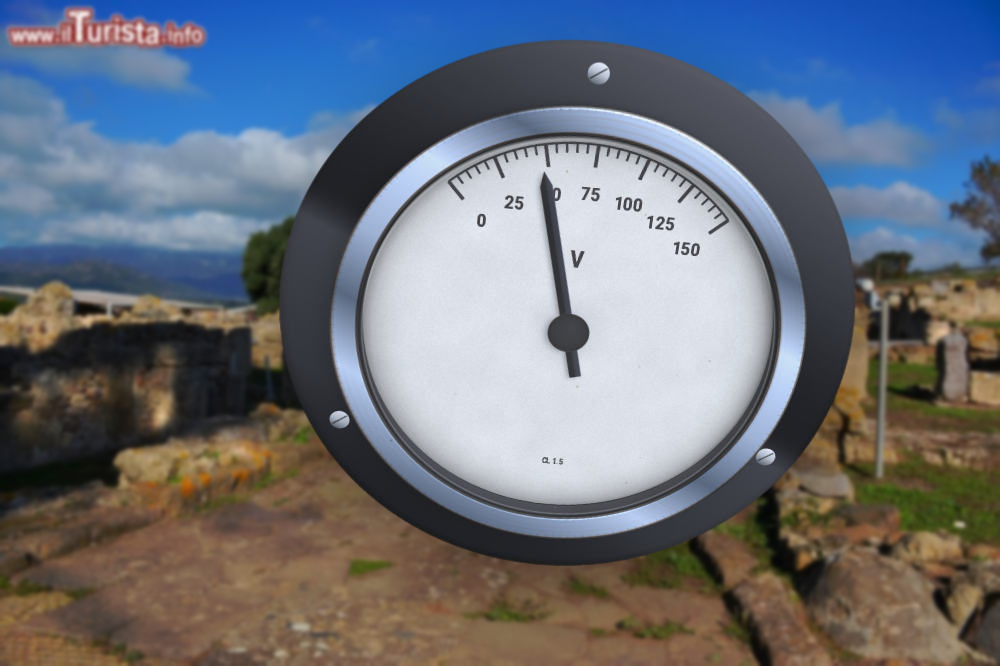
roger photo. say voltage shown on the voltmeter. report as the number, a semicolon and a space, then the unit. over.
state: 47.5; V
